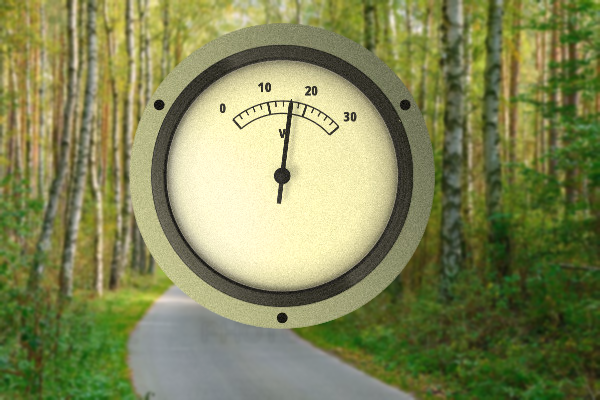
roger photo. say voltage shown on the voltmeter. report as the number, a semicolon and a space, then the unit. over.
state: 16; V
